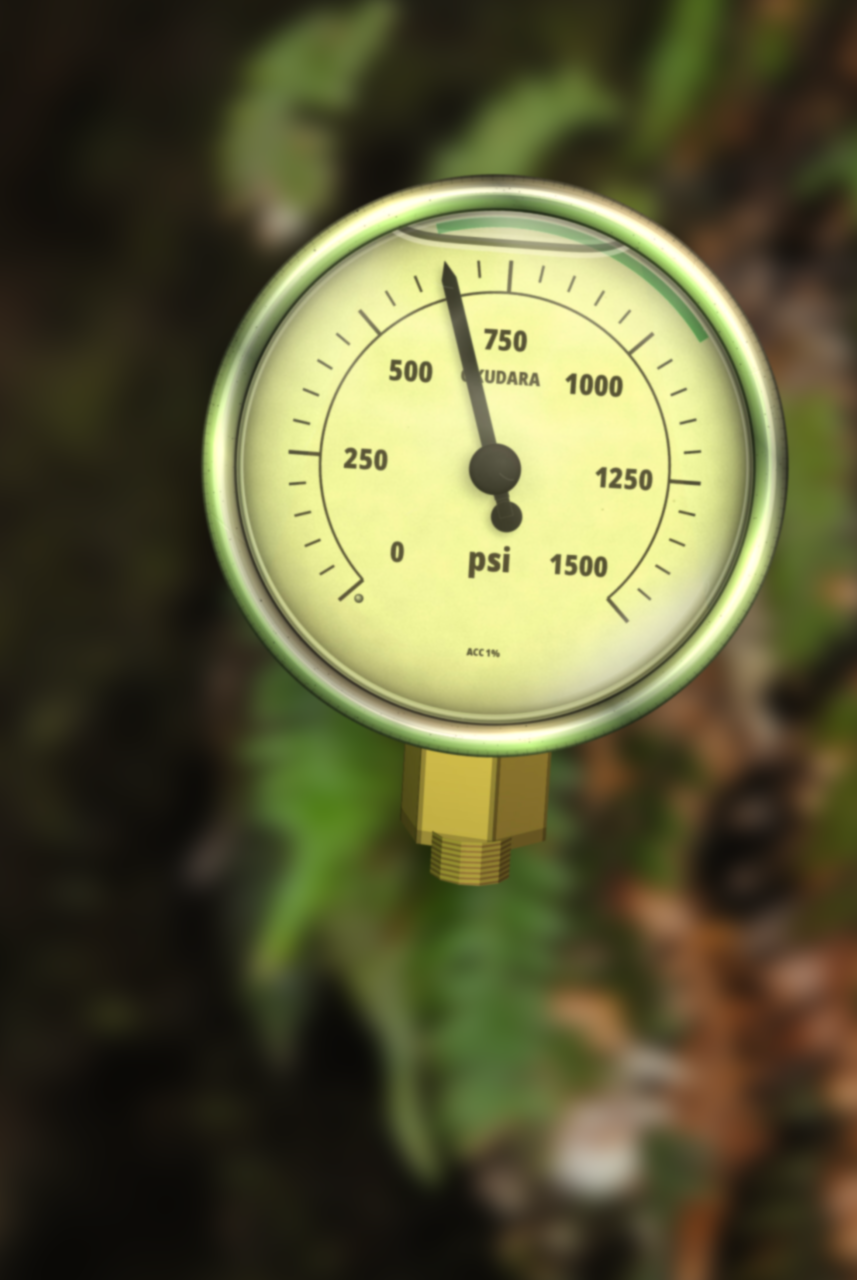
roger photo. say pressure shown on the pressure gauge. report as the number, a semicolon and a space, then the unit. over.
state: 650; psi
